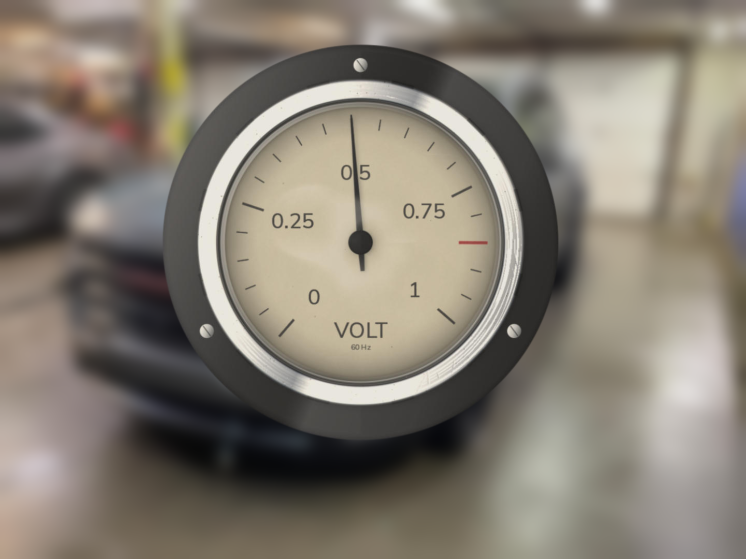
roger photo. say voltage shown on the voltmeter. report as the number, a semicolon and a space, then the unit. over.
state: 0.5; V
